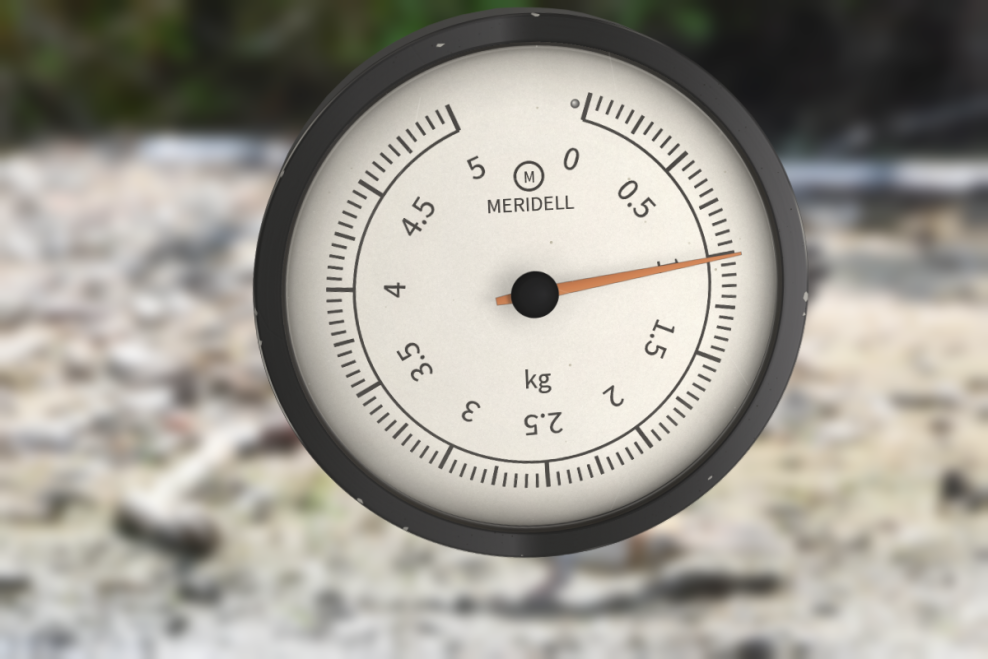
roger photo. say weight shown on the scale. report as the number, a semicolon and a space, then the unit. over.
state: 1; kg
